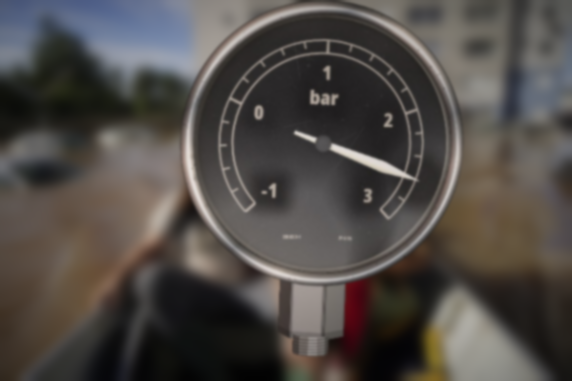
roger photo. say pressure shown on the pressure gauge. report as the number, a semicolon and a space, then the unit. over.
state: 2.6; bar
